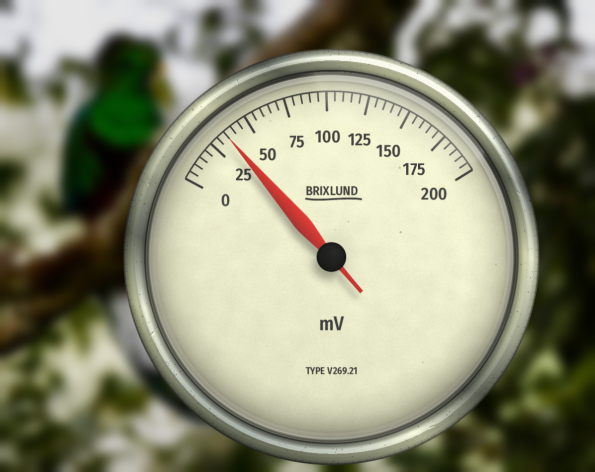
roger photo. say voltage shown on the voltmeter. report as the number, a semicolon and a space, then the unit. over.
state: 35; mV
